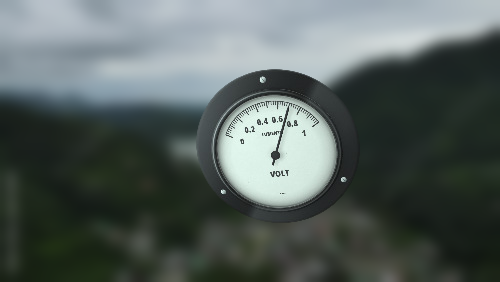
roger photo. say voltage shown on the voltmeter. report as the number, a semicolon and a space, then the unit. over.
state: 0.7; V
